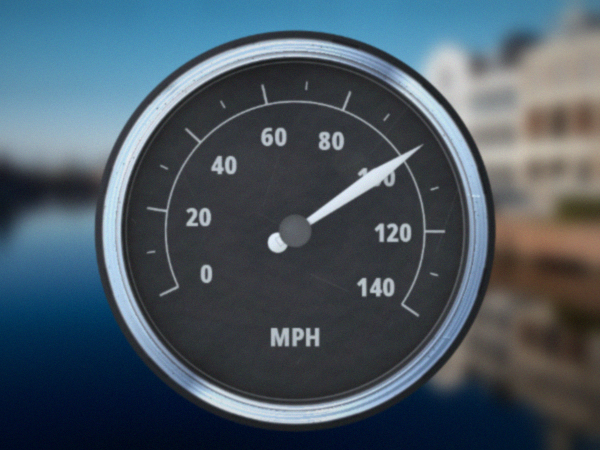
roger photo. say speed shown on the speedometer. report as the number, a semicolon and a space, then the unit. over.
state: 100; mph
